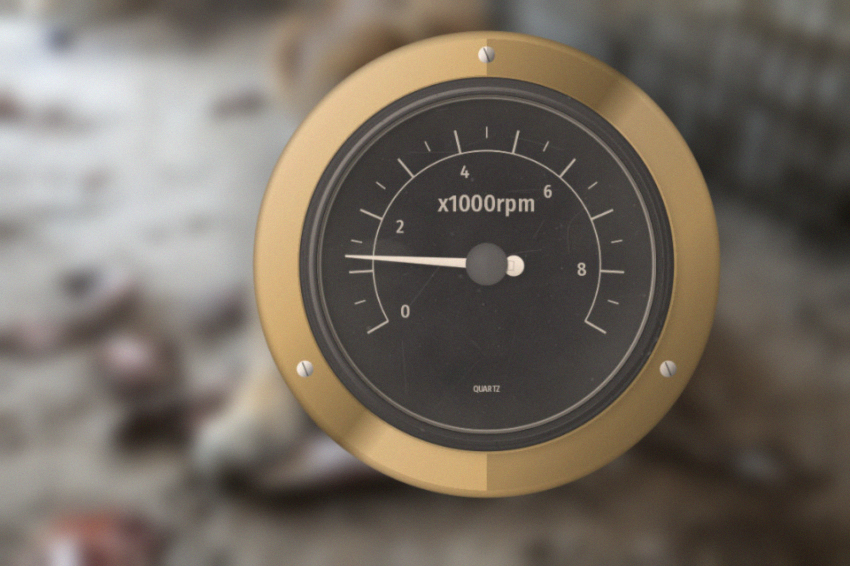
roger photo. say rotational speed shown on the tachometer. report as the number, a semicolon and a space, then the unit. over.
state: 1250; rpm
